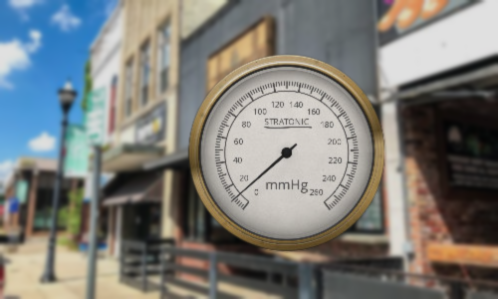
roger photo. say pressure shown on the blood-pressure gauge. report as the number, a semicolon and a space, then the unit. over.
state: 10; mmHg
